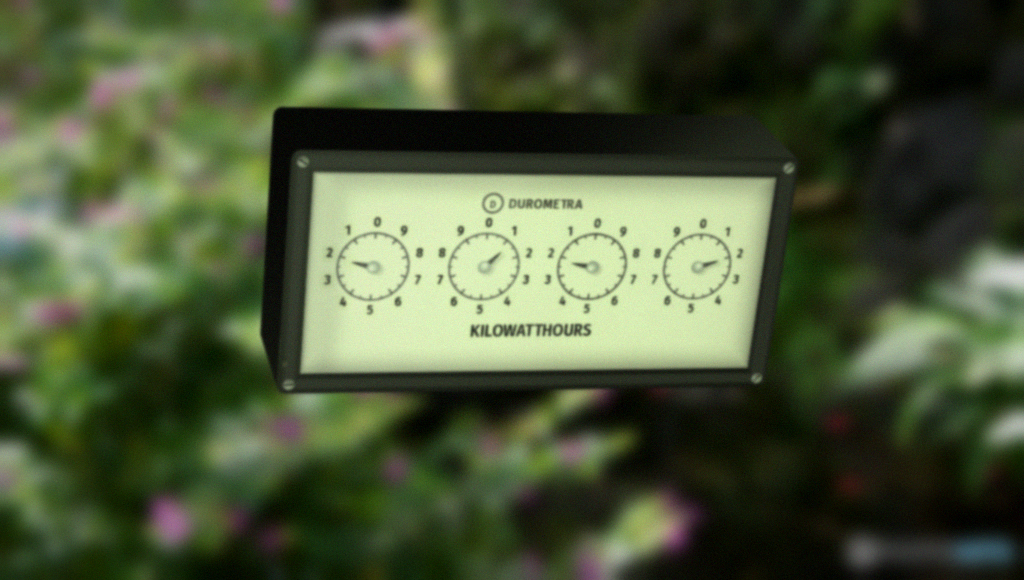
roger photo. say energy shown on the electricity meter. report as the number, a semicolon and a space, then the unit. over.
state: 2122; kWh
